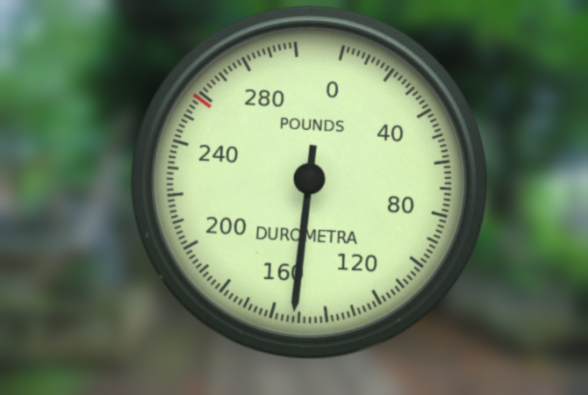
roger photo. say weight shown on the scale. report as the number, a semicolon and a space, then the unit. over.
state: 152; lb
